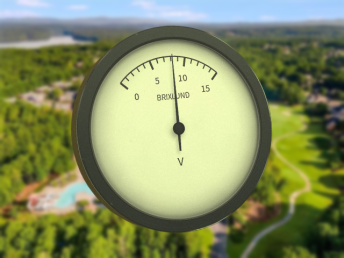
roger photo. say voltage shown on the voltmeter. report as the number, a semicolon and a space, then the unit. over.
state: 8; V
